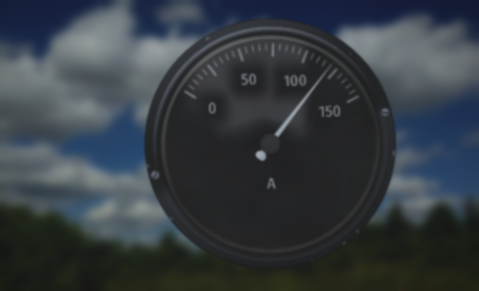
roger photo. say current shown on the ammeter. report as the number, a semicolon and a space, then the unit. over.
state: 120; A
